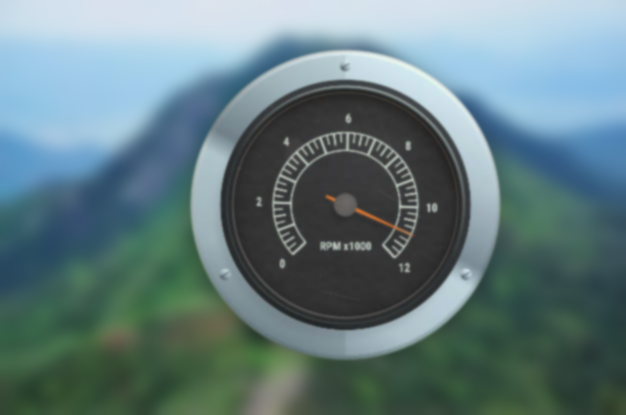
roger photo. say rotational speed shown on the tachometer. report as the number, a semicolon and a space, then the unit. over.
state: 11000; rpm
